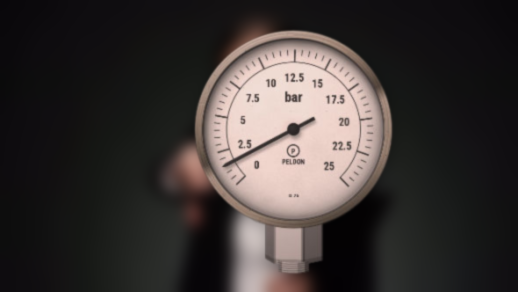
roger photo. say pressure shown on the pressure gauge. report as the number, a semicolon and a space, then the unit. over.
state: 1.5; bar
